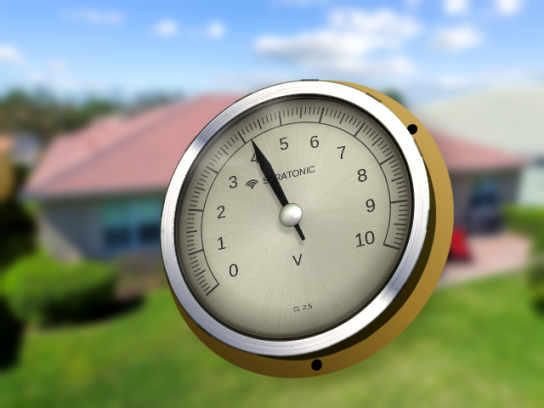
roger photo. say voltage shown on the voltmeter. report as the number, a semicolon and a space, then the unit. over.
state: 4.2; V
